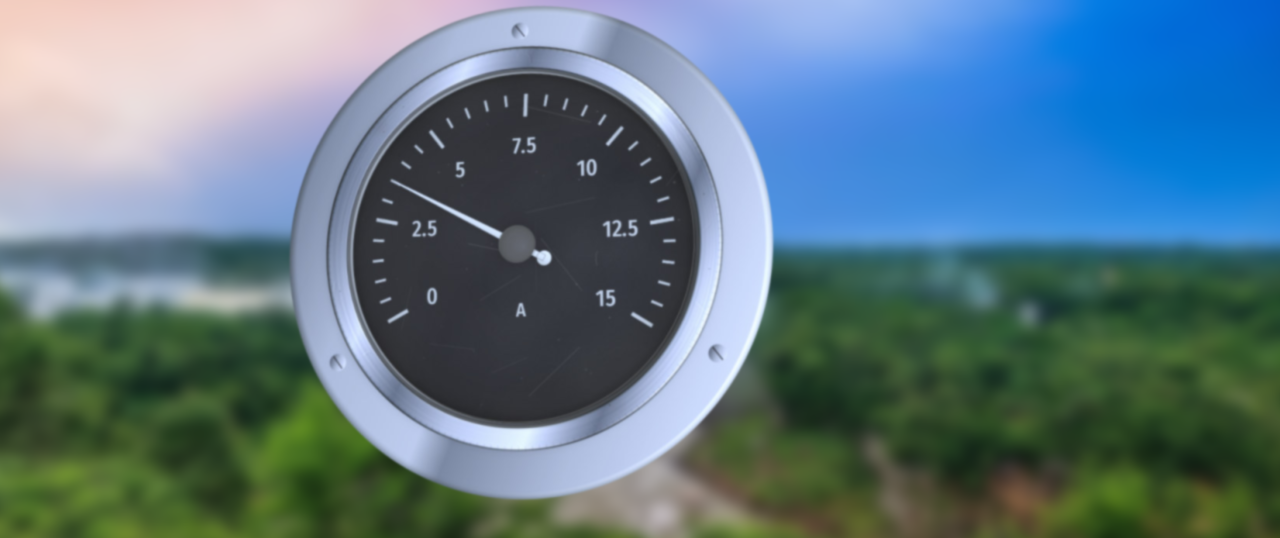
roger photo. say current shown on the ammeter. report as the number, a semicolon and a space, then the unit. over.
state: 3.5; A
